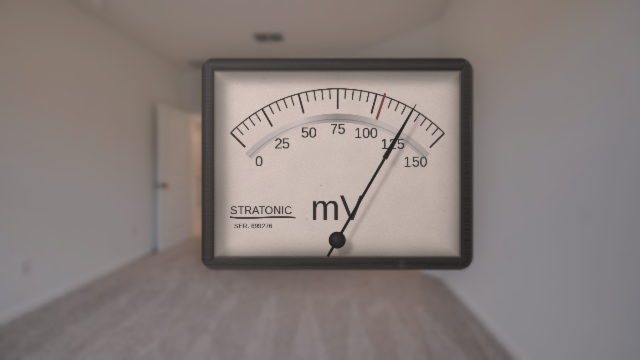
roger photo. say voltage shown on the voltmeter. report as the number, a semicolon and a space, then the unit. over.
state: 125; mV
